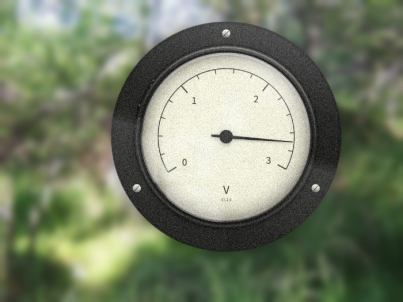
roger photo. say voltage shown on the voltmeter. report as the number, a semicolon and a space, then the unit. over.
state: 2.7; V
